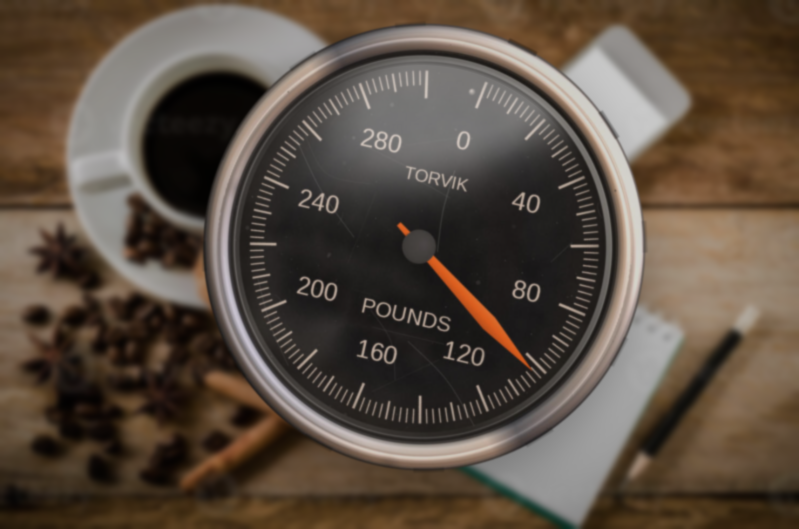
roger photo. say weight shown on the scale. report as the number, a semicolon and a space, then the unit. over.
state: 102; lb
